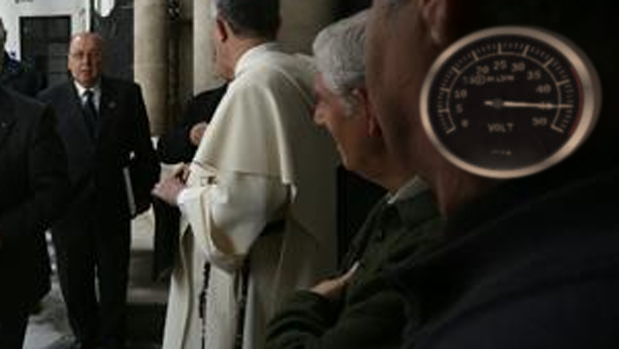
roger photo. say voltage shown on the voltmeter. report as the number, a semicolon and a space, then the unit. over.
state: 45; V
